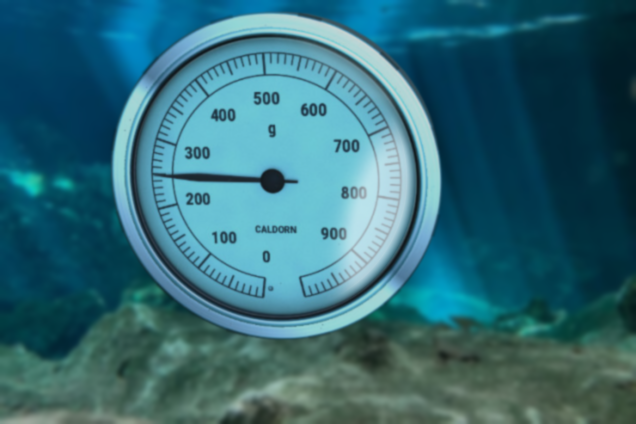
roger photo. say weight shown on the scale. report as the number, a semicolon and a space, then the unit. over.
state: 250; g
